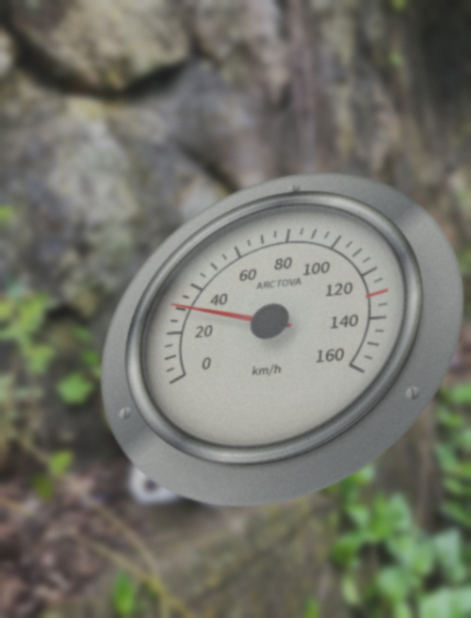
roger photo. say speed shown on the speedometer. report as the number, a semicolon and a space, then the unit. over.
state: 30; km/h
